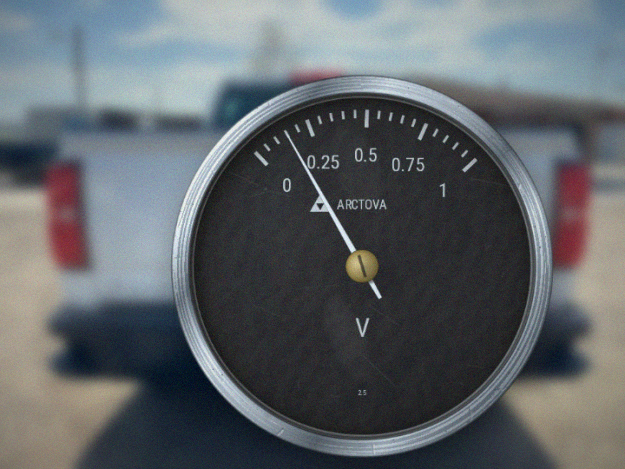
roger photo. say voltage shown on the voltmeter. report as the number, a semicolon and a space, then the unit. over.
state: 0.15; V
